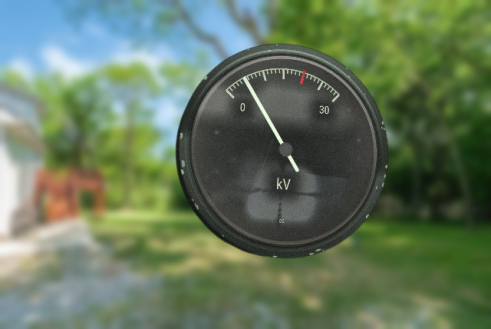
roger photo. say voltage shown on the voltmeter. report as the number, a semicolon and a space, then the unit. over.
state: 5; kV
